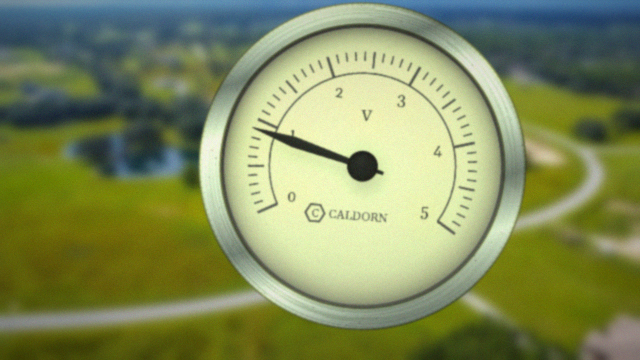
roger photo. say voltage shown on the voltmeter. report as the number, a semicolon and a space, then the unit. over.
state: 0.9; V
